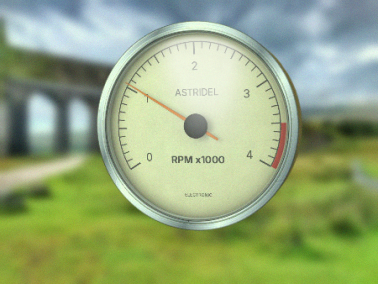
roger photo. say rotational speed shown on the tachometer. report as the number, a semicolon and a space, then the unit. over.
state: 1050; rpm
